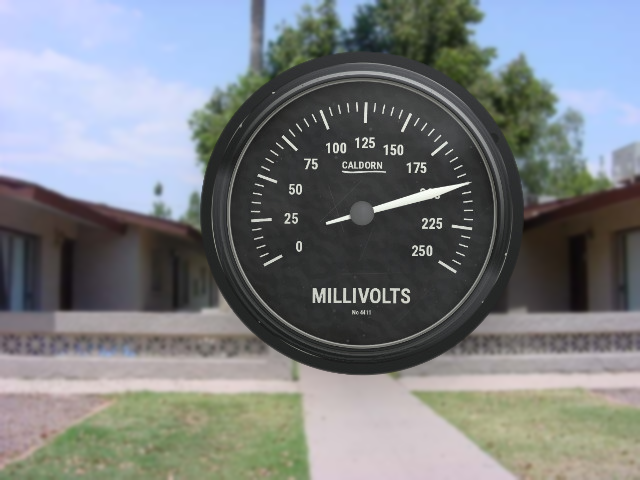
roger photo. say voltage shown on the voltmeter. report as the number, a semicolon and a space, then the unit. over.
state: 200; mV
